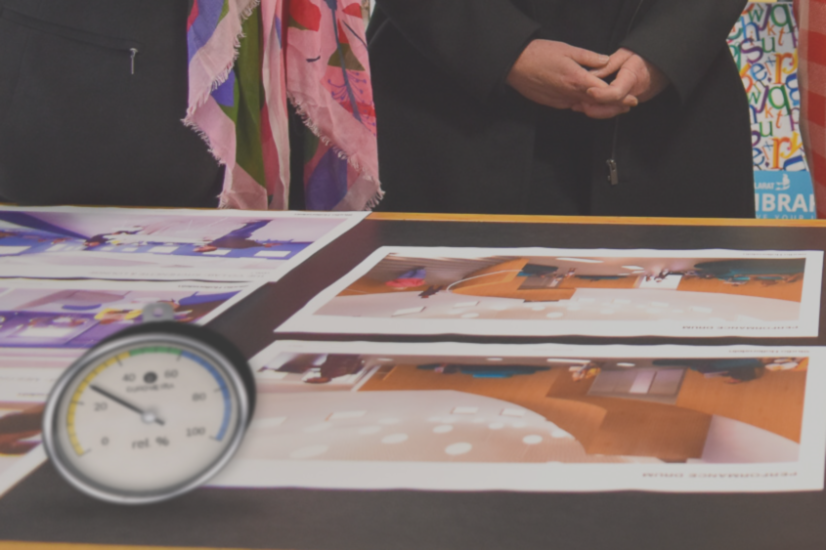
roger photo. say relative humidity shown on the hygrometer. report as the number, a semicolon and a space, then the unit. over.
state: 28; %
